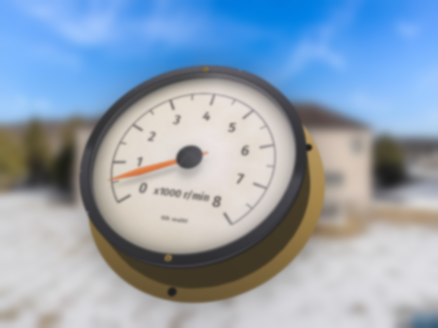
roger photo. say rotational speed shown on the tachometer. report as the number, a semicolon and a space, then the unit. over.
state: 500; rpm
